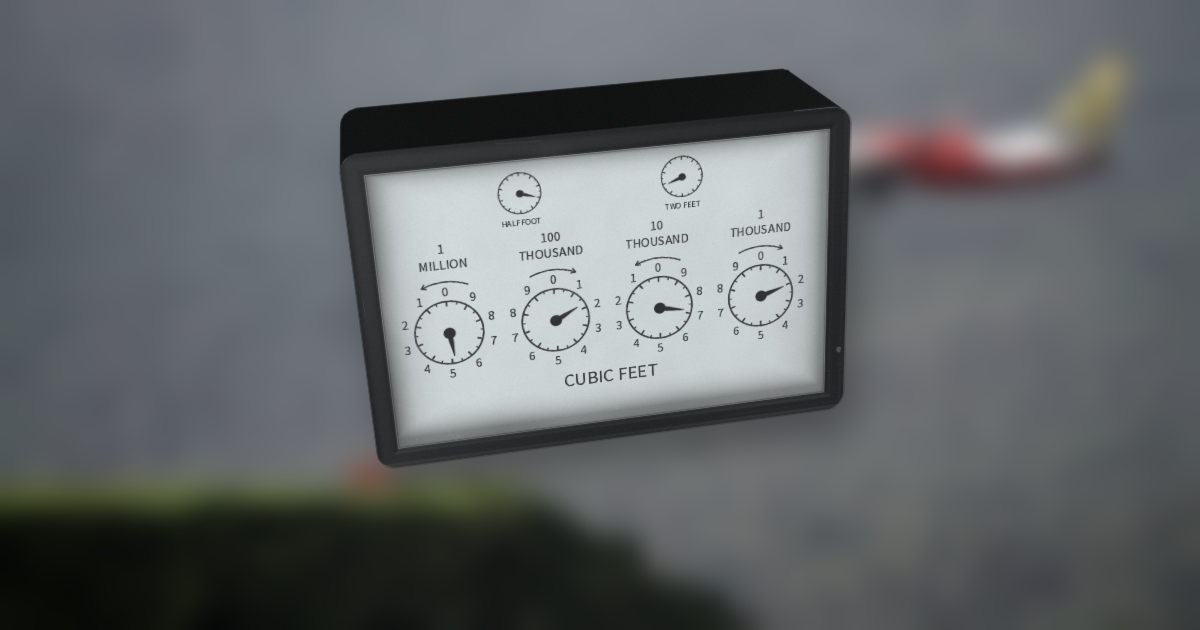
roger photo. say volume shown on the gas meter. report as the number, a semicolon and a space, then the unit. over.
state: 517200; ft³
